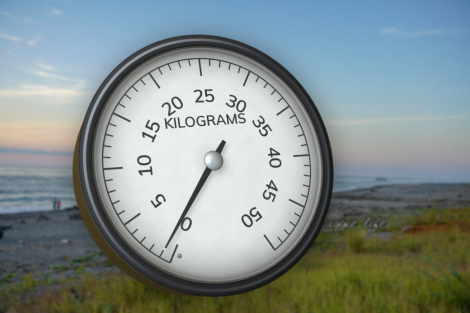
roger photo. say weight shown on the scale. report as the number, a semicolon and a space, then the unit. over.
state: 1; kg
